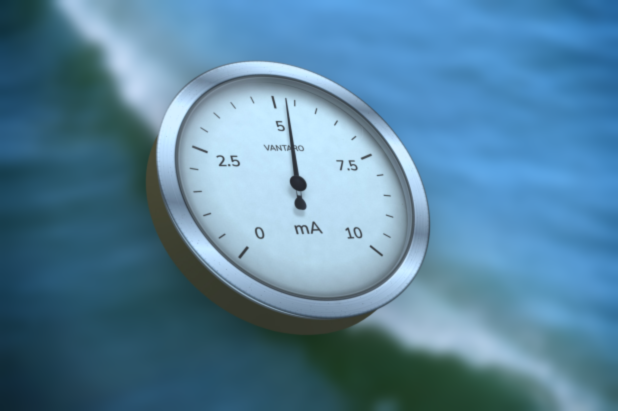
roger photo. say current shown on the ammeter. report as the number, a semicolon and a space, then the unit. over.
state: 5.25; mA
